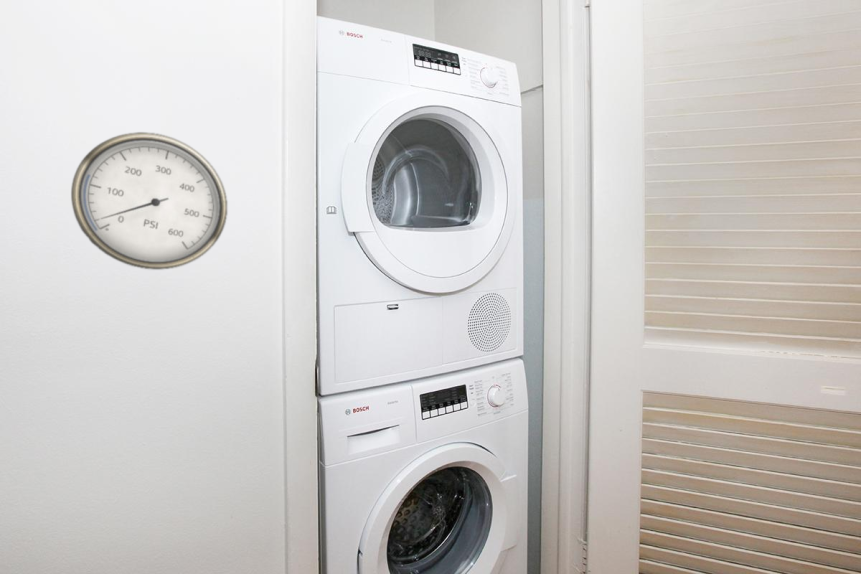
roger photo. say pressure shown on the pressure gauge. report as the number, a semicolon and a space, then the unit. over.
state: 20; psi
